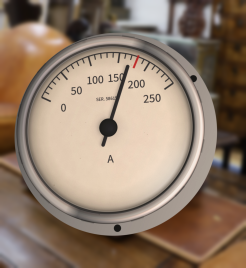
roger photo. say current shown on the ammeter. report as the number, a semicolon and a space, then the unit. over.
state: 170; A
